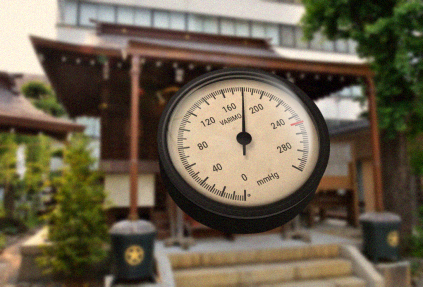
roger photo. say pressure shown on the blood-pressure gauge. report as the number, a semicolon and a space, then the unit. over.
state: 180; mmHg
